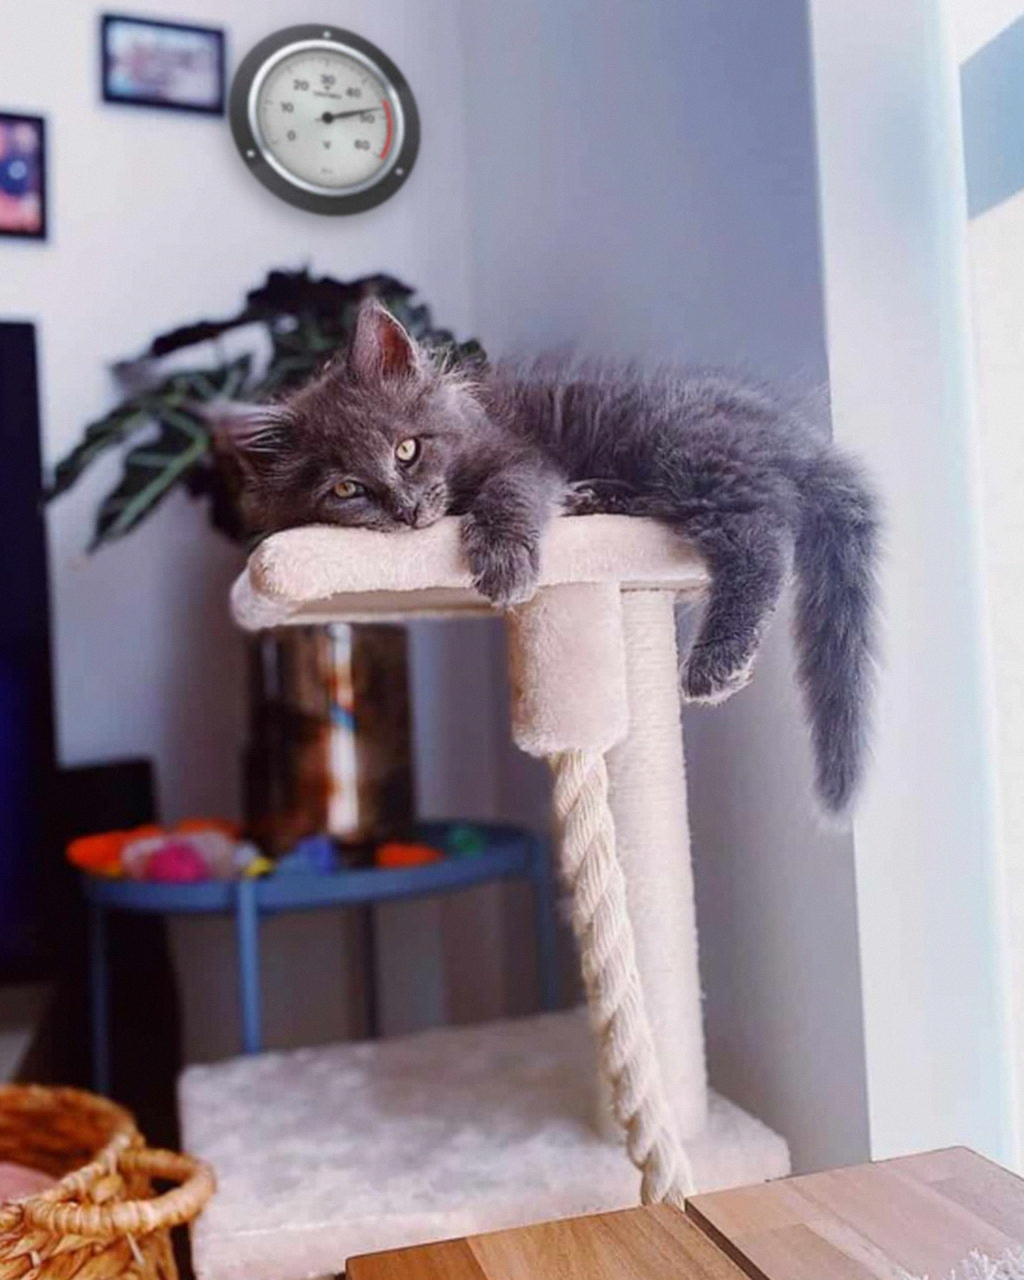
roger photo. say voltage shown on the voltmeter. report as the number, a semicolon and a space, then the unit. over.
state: 48; V
